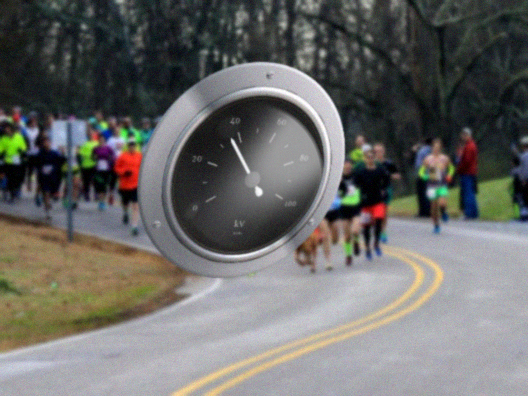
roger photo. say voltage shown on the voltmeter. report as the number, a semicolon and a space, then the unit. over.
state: 35; kV
